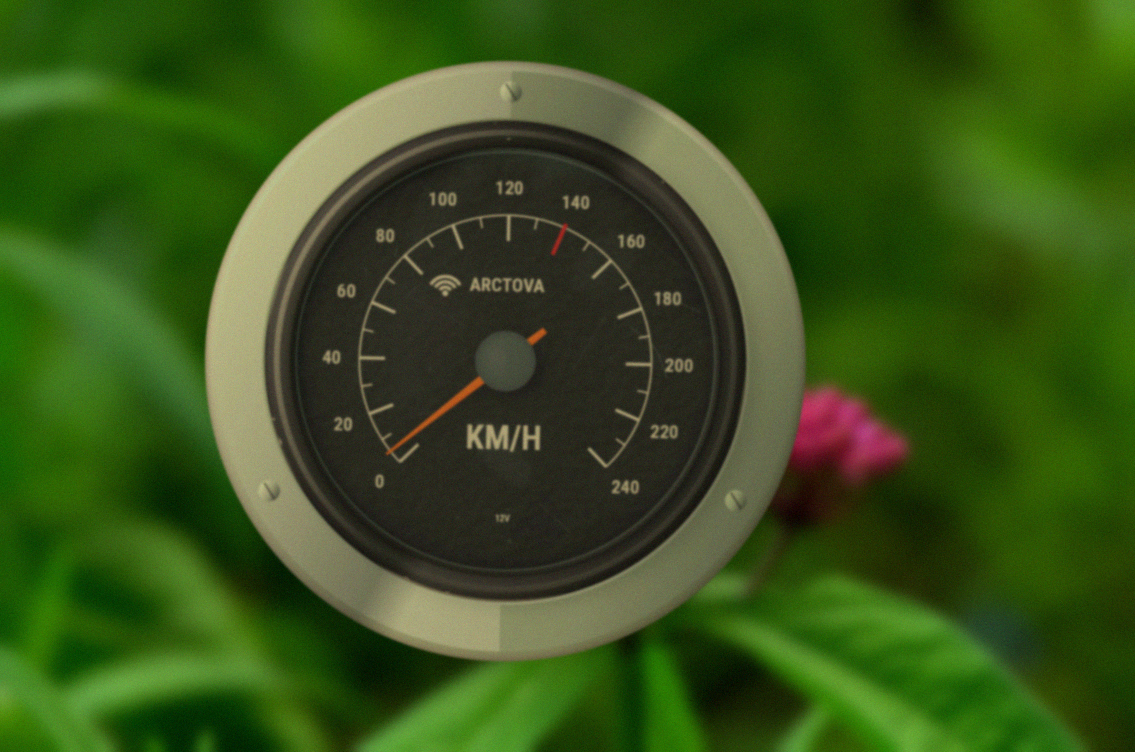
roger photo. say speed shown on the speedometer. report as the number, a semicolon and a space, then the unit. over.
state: 5; km/h
